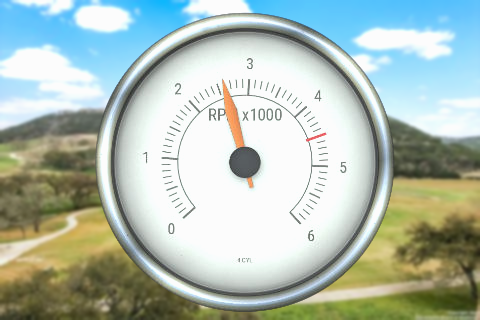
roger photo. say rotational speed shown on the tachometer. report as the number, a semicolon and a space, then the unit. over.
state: 2600; rpm
